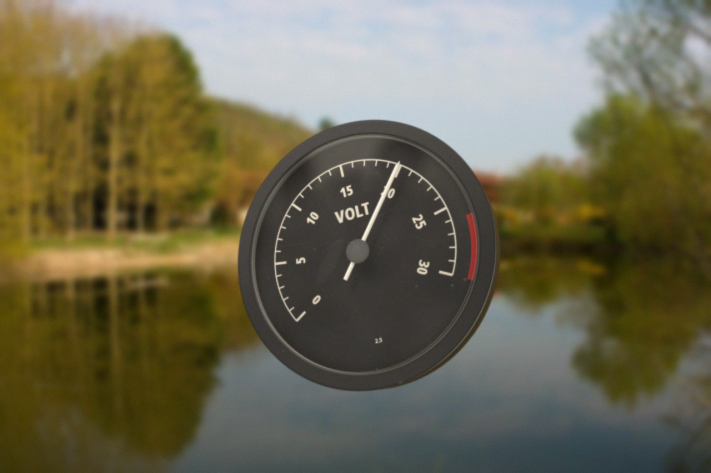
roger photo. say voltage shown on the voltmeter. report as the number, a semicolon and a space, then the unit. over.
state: 20; V
